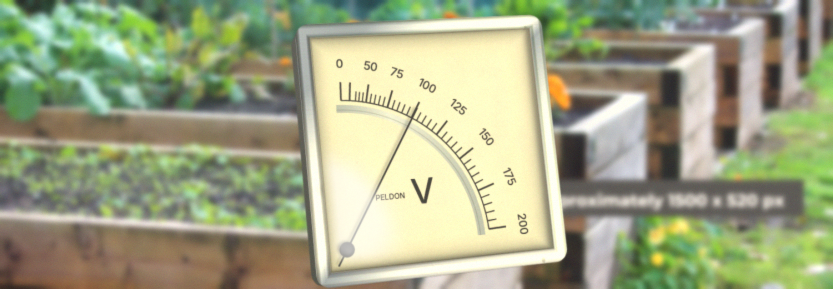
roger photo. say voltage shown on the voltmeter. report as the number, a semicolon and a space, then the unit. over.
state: 100; V
